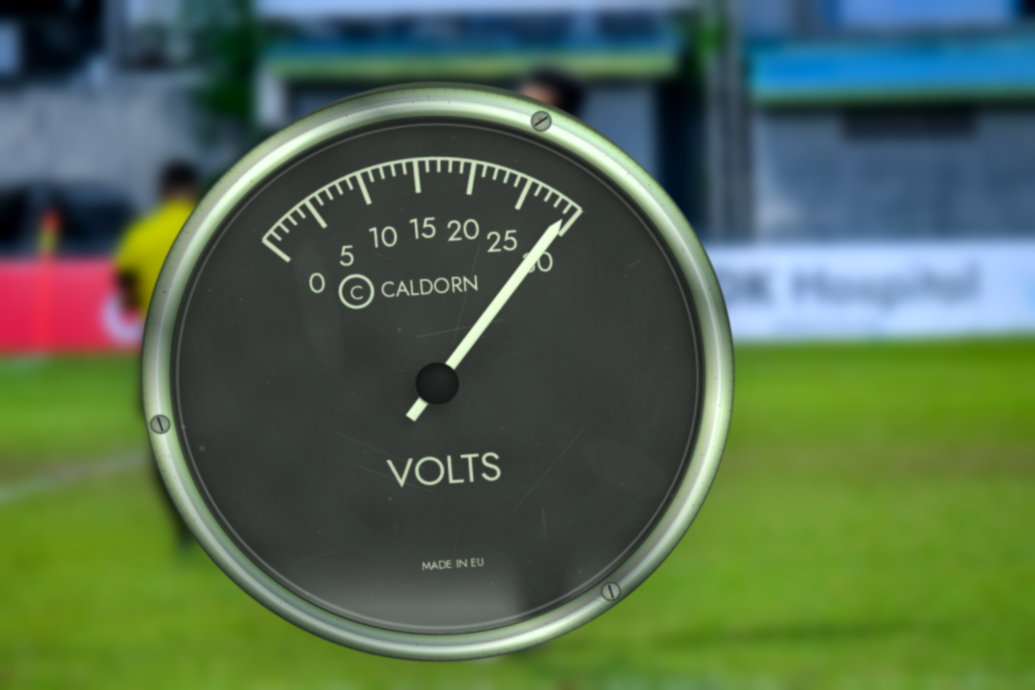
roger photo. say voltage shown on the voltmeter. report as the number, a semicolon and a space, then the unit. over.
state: 29; V
